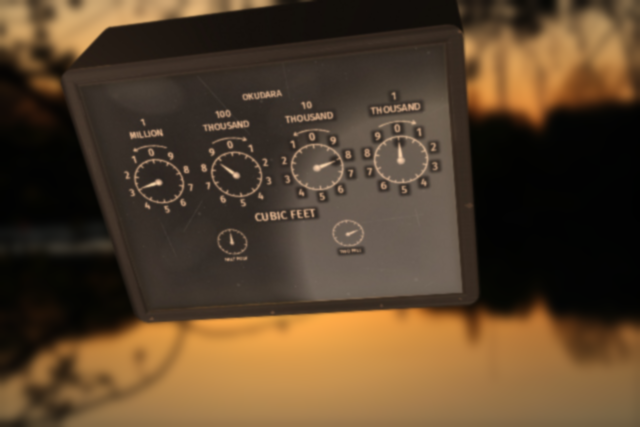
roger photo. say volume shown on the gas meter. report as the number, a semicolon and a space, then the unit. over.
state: 288000; ft³
